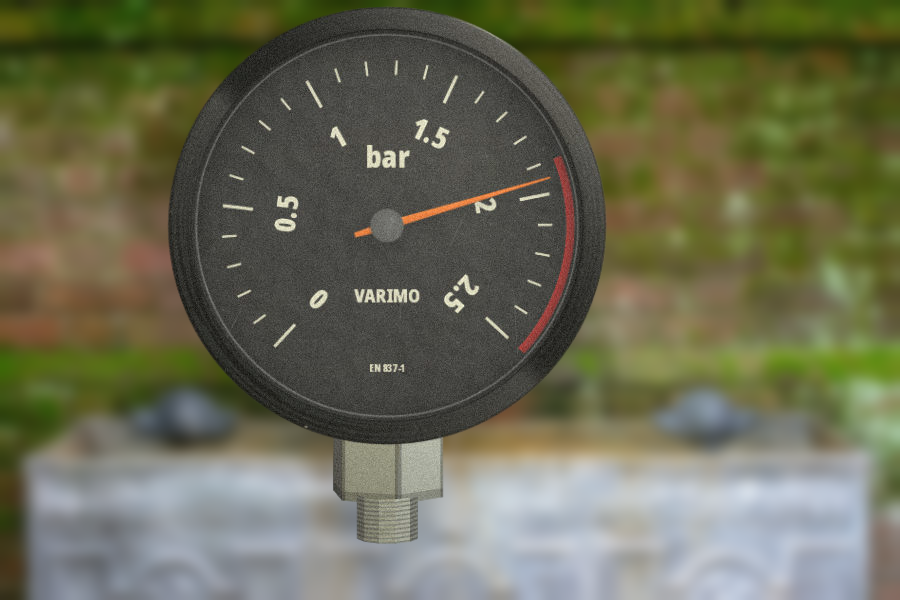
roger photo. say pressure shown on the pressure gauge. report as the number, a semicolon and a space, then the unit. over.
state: 1.95; bar
